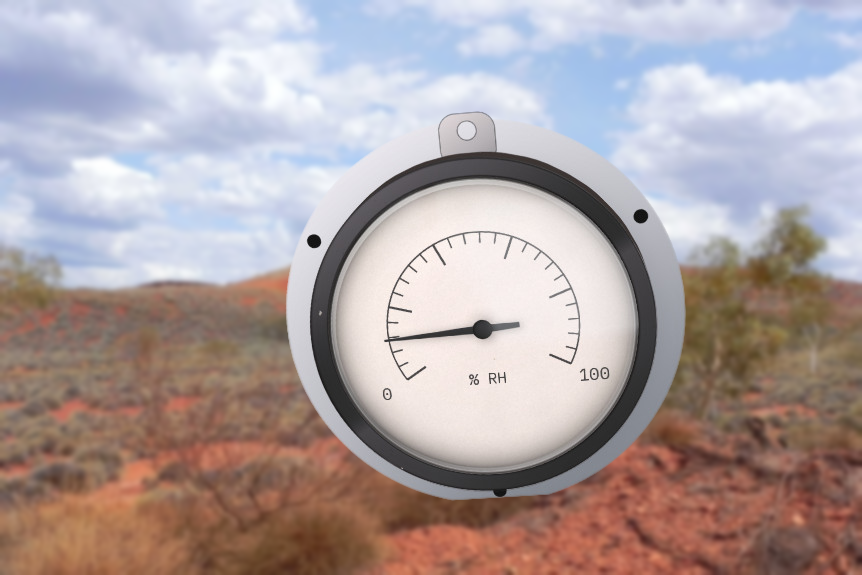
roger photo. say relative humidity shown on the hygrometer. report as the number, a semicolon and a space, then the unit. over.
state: 12; %
